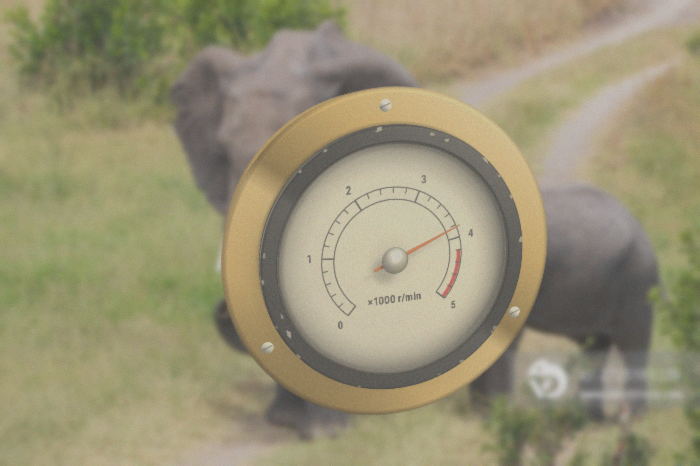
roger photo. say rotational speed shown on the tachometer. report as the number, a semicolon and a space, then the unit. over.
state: 3800; rpm
